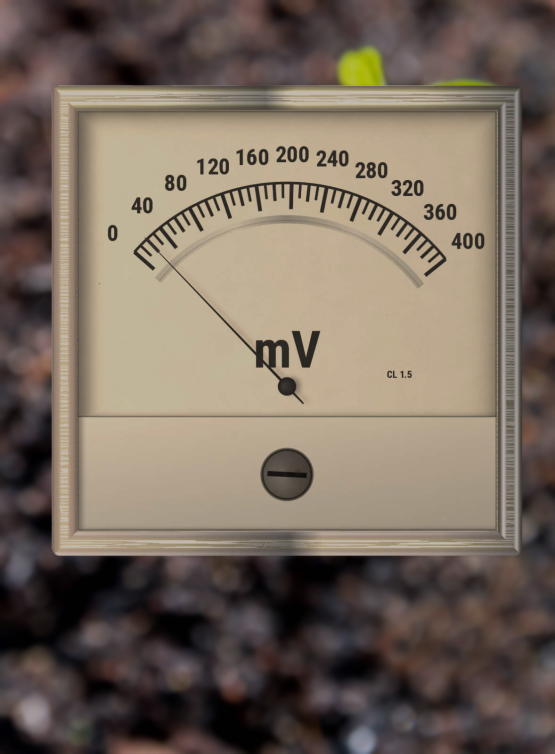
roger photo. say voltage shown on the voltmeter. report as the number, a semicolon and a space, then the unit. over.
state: 20; mV
